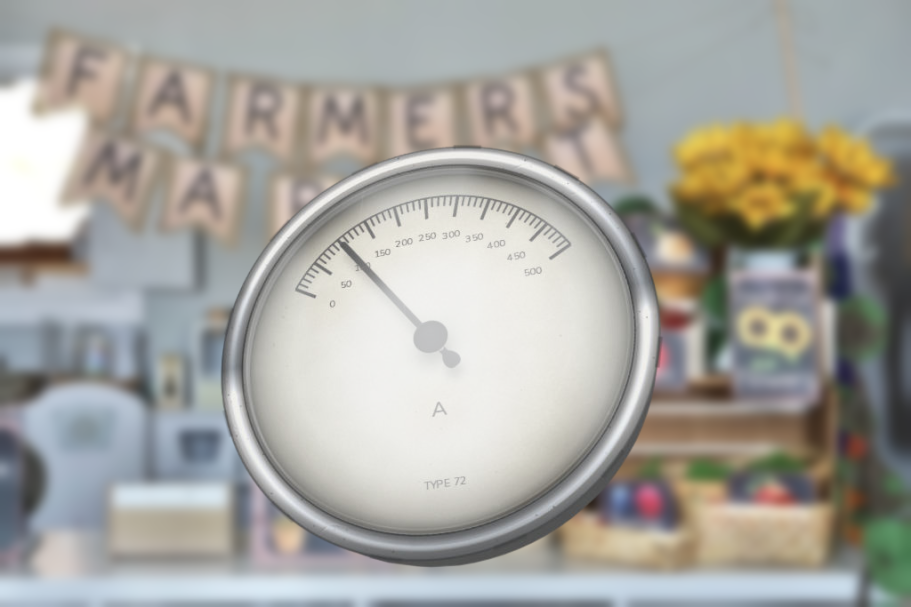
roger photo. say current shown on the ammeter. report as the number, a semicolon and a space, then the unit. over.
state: 100; A
